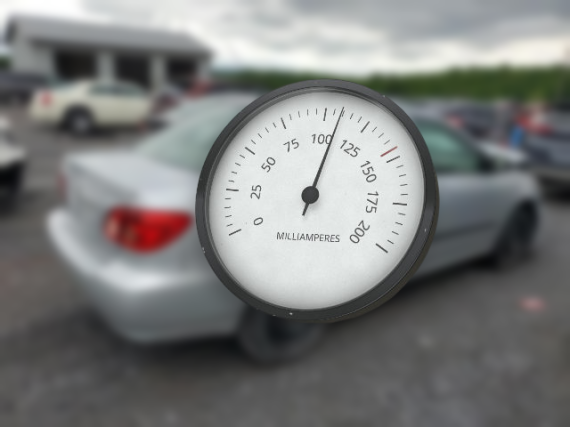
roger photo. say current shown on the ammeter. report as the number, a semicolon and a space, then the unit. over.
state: 110; mA
